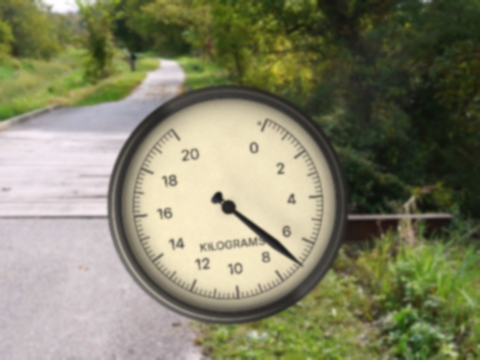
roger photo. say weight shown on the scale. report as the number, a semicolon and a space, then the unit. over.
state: 7; kg
